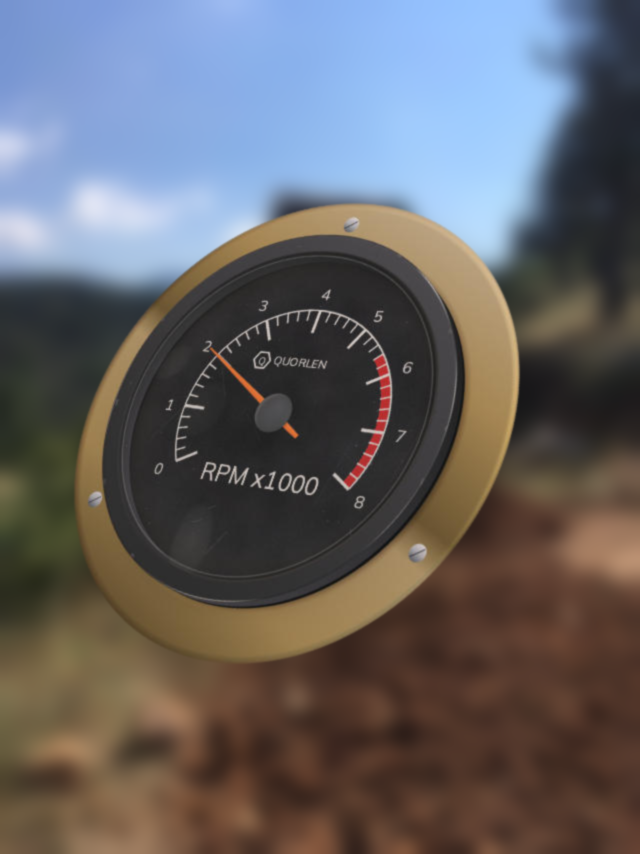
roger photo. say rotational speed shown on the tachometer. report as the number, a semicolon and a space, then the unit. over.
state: 2000; rpm
